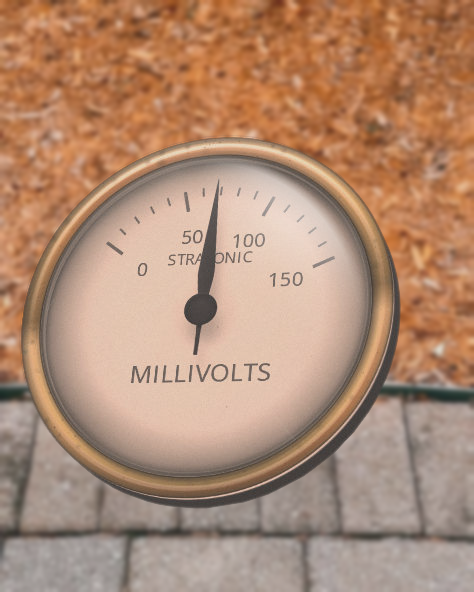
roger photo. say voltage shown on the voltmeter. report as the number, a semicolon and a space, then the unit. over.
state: 70; mV
